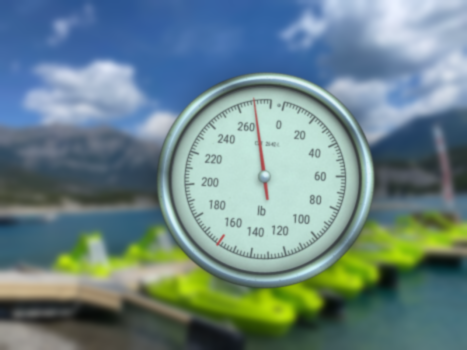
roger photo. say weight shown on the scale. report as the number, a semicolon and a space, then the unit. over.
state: 270; lb
